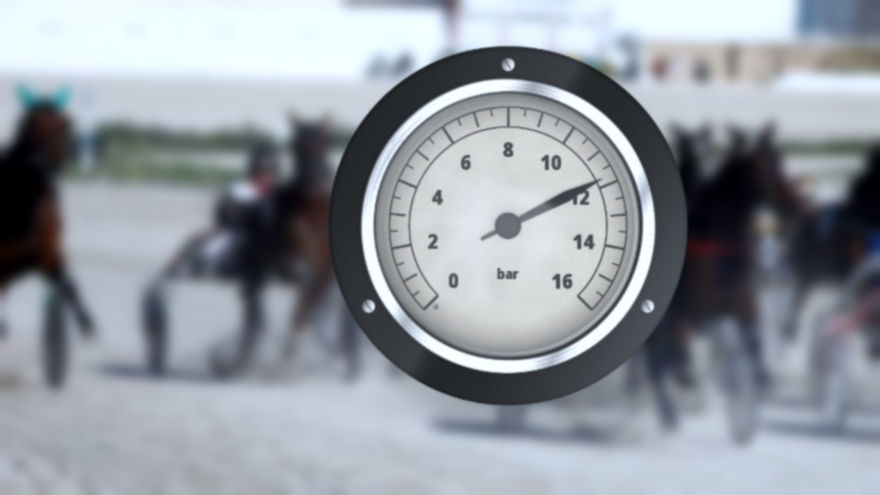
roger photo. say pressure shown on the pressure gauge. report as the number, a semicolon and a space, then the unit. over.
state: 11.75; bar
